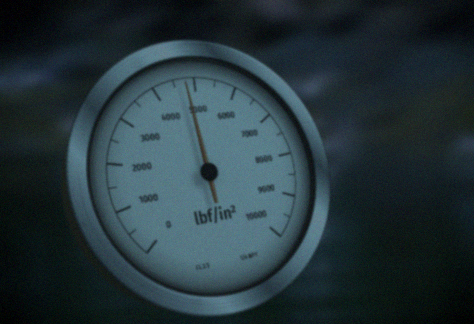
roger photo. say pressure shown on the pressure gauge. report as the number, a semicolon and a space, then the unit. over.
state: 4750; psi
